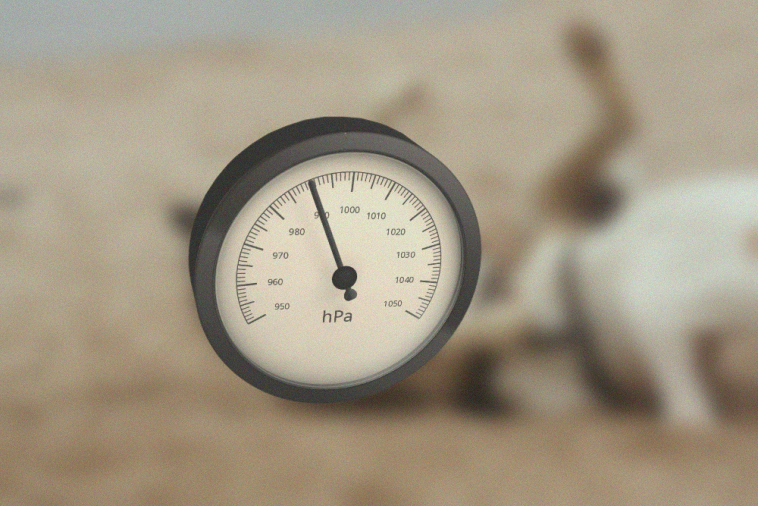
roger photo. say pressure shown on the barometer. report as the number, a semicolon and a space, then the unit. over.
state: 990; hPa
